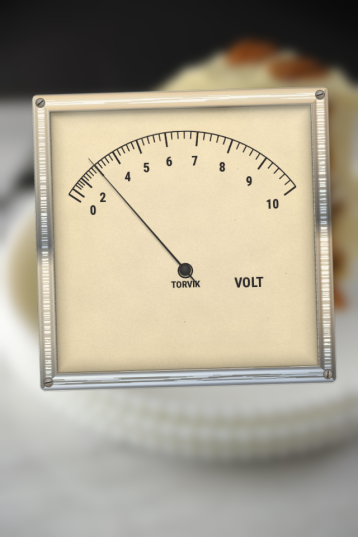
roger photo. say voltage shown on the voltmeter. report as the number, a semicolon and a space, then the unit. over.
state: 3; V
